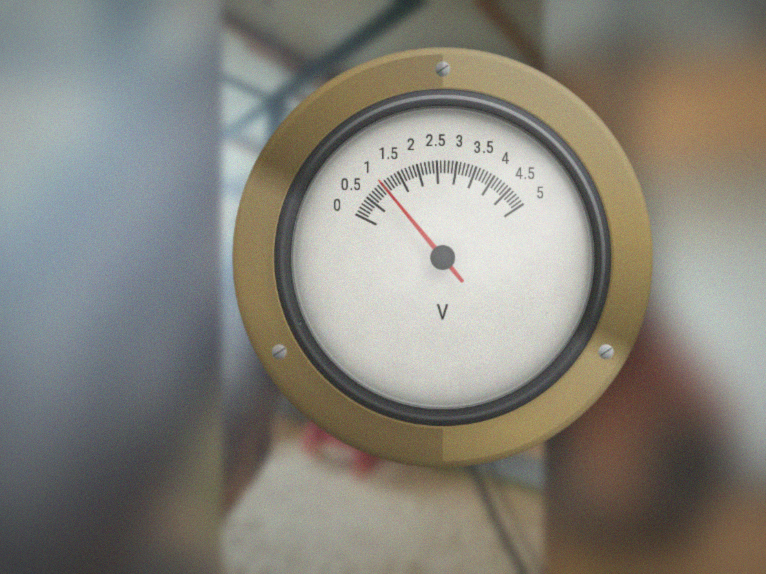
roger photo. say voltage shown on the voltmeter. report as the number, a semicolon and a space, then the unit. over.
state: 1; V
